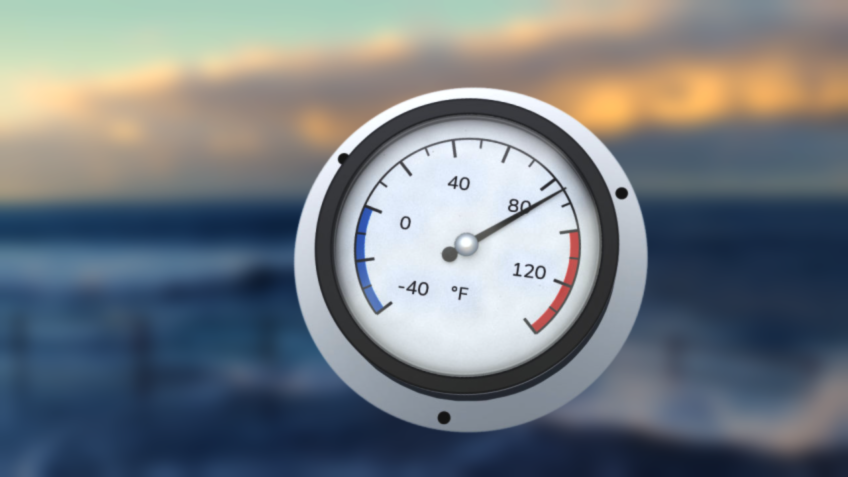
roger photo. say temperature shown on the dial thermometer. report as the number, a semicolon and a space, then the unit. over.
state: 85; °F
